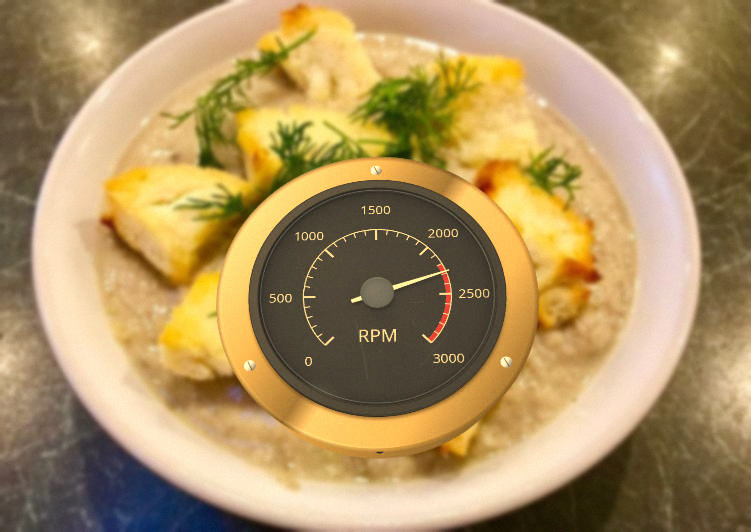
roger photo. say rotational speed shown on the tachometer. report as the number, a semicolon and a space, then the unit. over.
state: 2300; rpm
